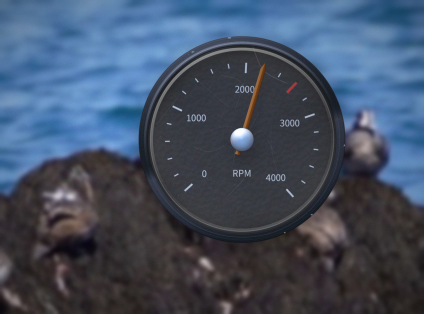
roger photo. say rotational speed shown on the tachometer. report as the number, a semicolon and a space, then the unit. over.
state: 2200; rpm
